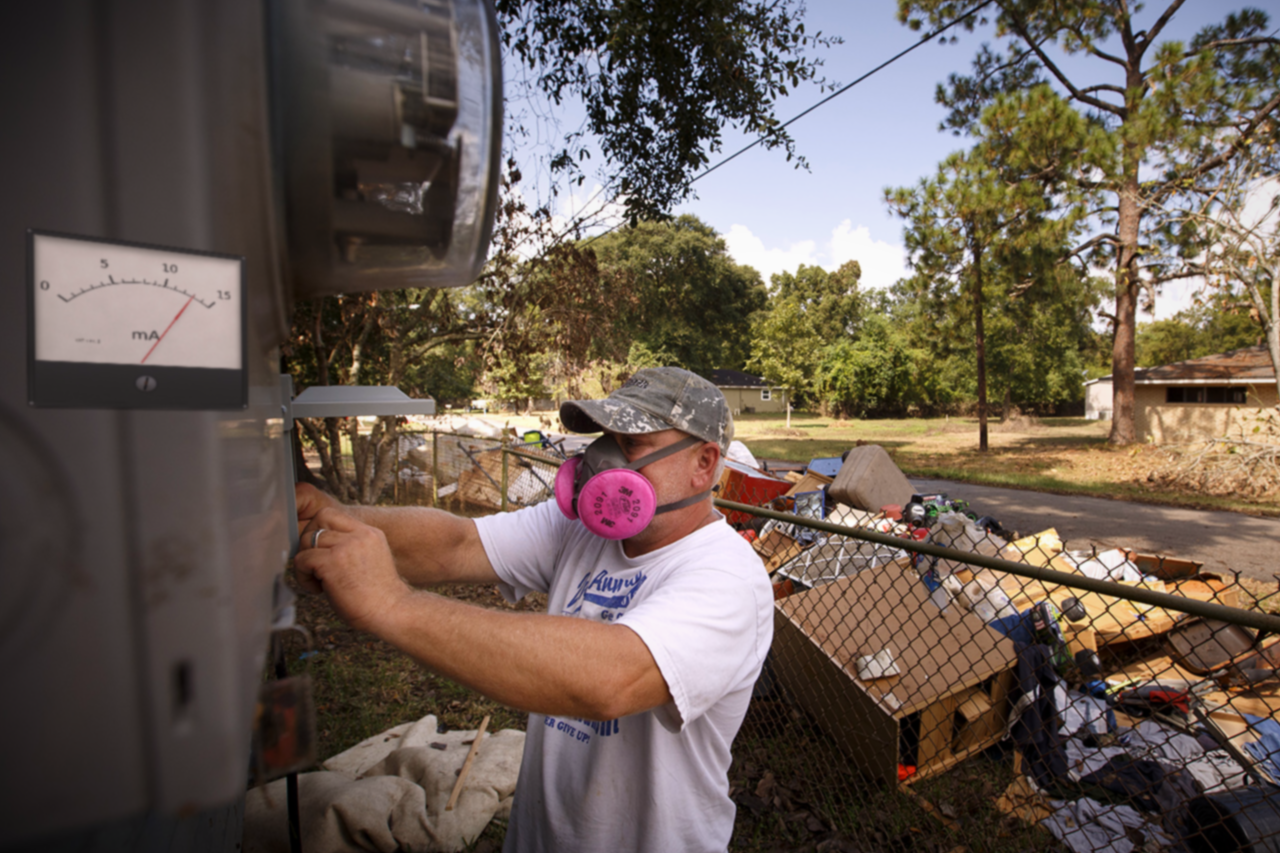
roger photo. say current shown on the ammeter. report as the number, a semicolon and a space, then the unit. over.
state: 13; mA
